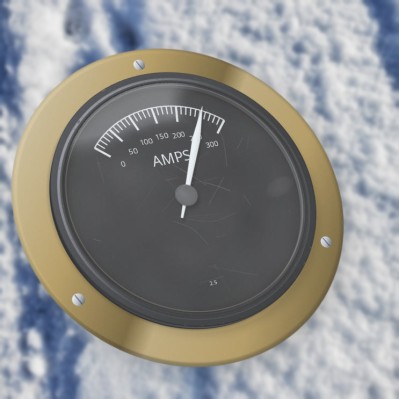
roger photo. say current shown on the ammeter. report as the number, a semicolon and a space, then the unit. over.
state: 250; A
